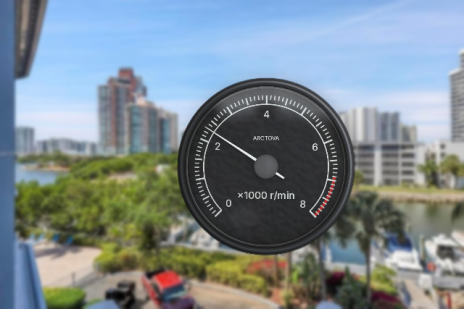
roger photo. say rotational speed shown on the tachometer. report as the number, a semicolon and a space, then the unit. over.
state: 2300; rpm
